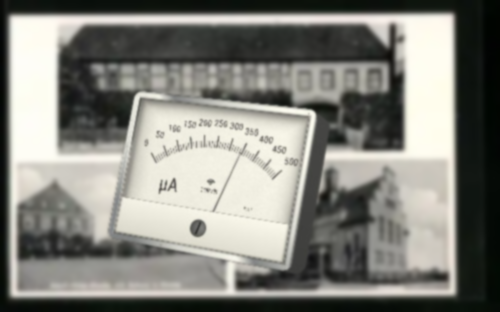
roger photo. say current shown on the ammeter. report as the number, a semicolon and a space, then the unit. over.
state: 350; µA
